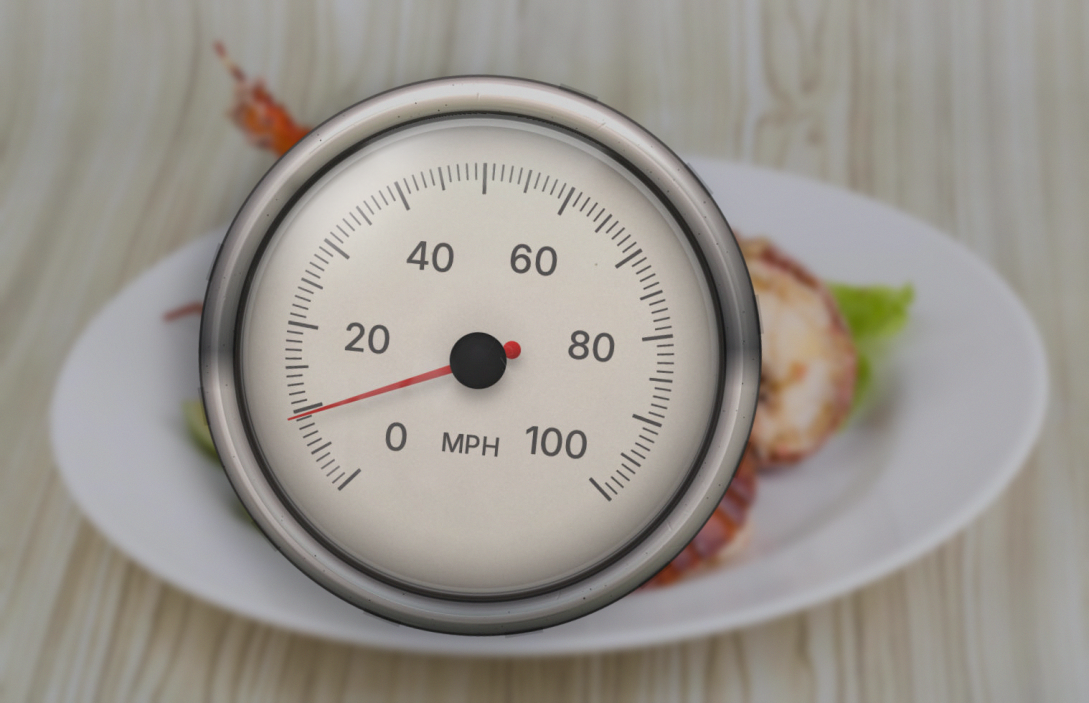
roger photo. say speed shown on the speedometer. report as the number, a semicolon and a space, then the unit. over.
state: 9.5; mph
